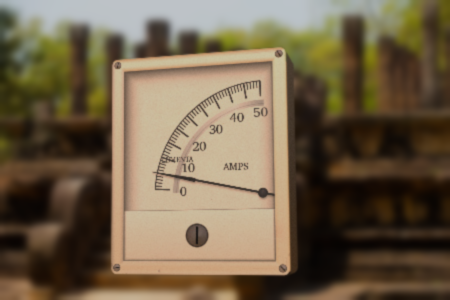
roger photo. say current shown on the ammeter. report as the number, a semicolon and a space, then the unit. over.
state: 5; A
